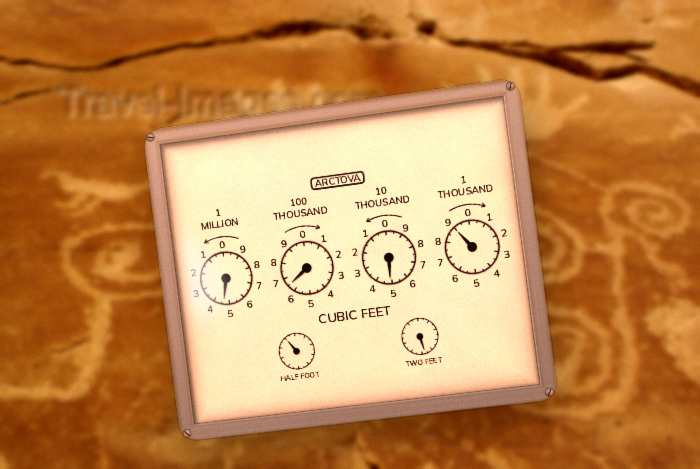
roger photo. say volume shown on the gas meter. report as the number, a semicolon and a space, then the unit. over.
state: 464900; ft³
